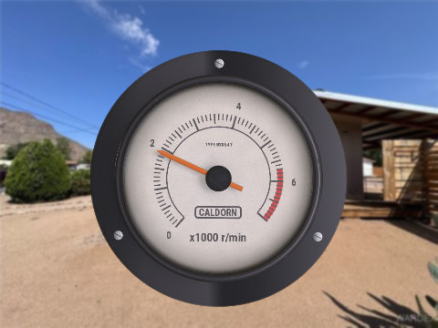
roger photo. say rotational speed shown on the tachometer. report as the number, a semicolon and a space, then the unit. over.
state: 1900; rpm
